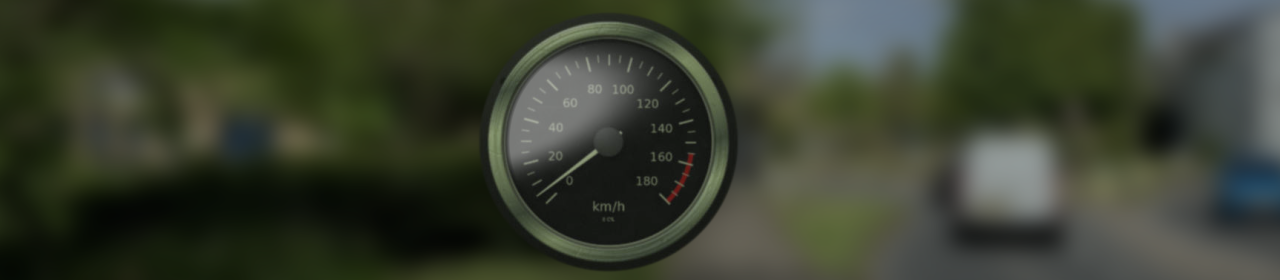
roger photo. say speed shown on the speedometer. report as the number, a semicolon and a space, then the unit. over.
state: 5; km/h
